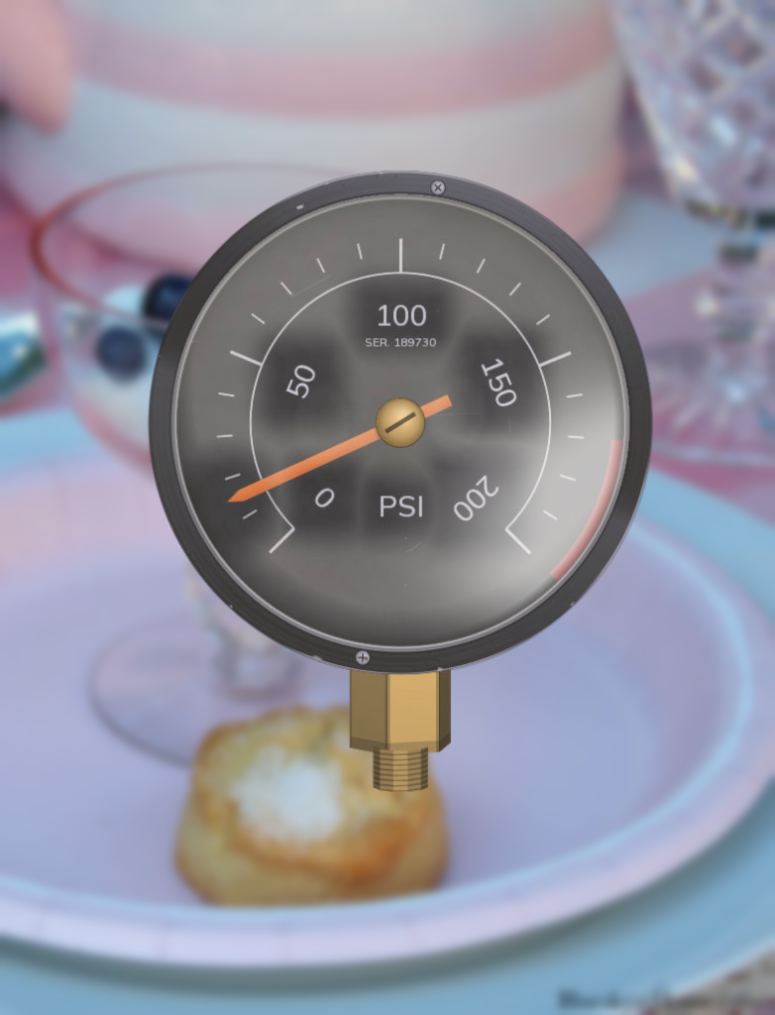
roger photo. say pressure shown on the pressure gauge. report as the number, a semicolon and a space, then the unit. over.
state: 15; psi
